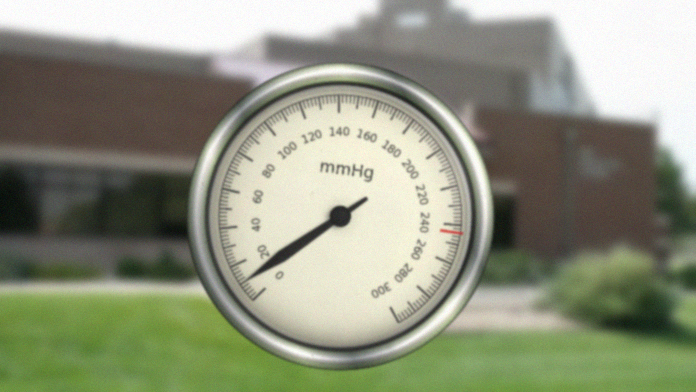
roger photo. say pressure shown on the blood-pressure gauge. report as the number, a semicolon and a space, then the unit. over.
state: 10; mmHg
